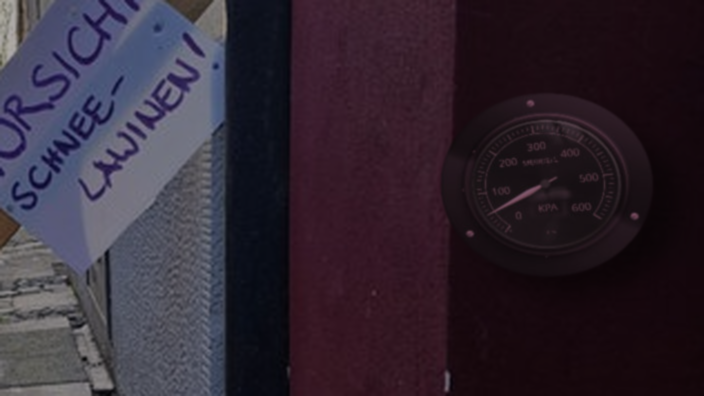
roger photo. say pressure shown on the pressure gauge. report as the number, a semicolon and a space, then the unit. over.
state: 50; kPa
